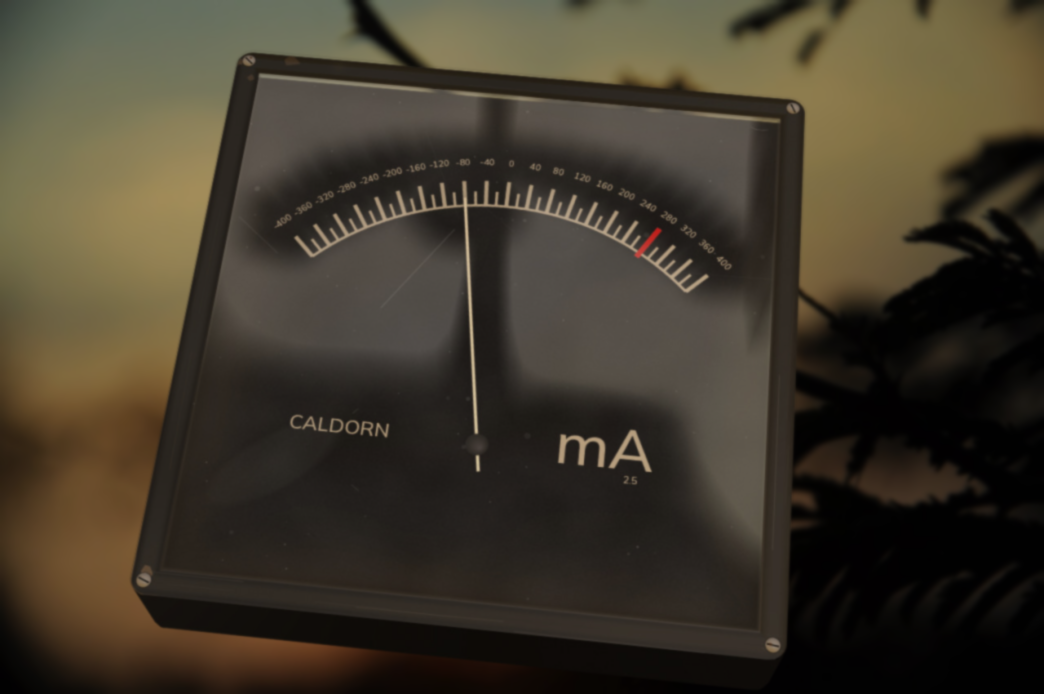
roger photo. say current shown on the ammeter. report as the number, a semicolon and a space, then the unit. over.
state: -80; mA
